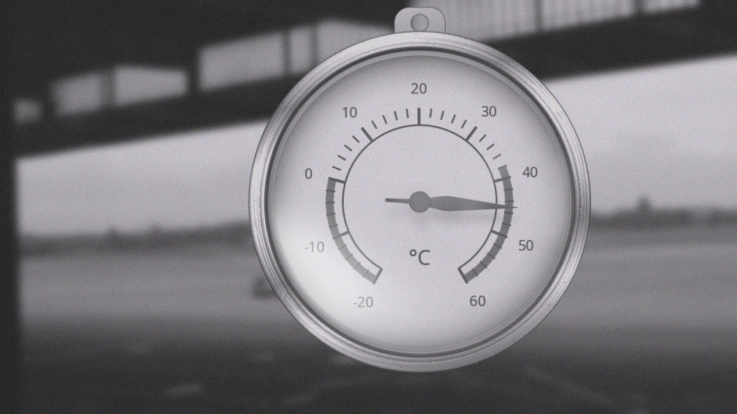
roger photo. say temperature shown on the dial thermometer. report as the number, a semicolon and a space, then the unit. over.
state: 45; °C
